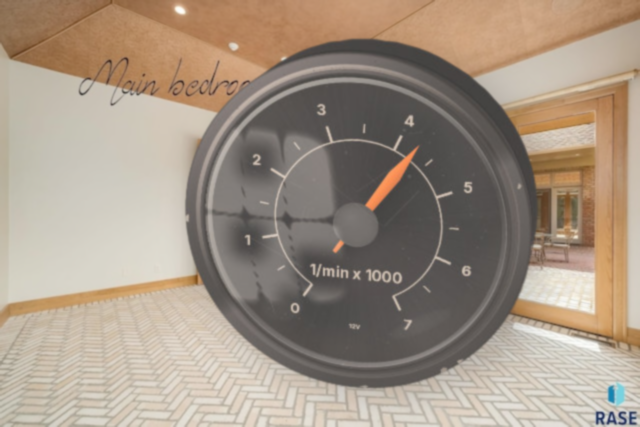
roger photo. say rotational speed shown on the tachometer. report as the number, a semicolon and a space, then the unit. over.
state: 4250; rpm
